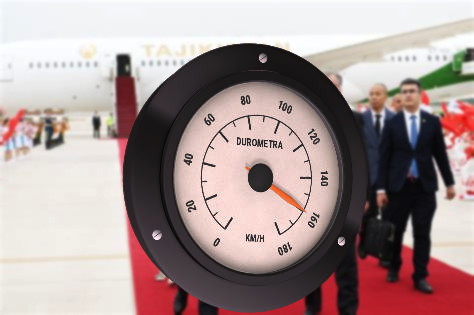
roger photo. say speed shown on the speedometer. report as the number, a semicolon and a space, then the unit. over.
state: 160; km/h
